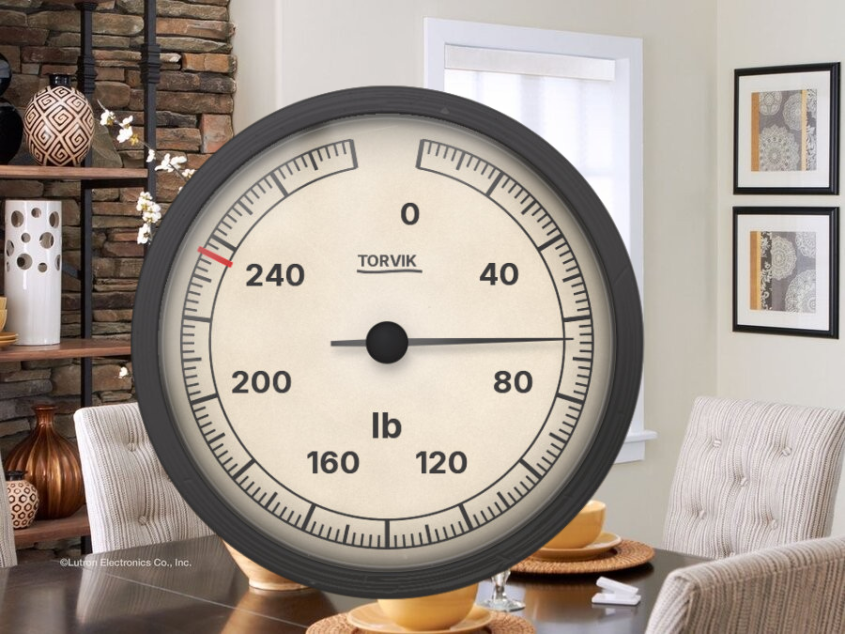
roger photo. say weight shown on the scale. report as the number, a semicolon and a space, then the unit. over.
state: 65; lb
